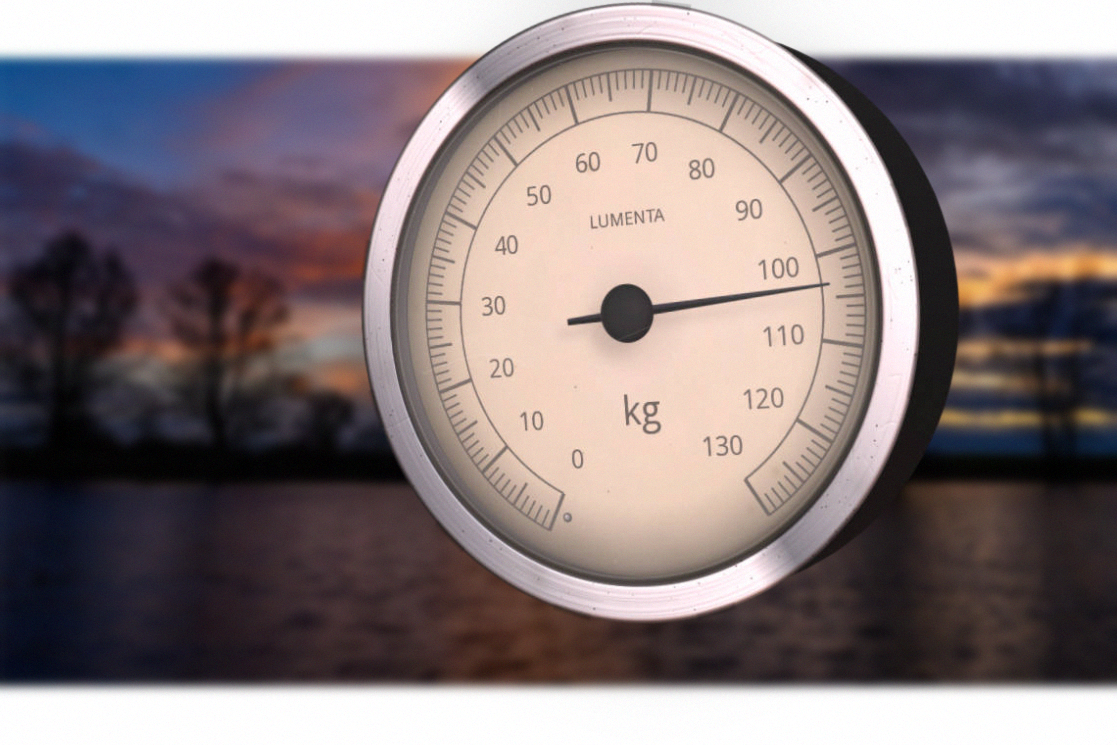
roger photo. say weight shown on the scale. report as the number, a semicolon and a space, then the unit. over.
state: 103.5; kg
